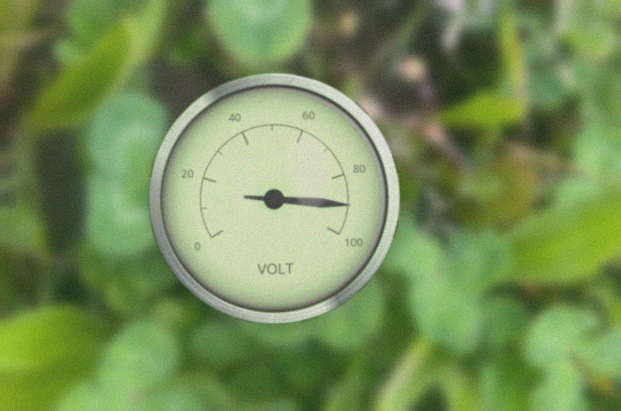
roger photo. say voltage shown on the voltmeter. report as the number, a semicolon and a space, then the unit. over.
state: 90; V
